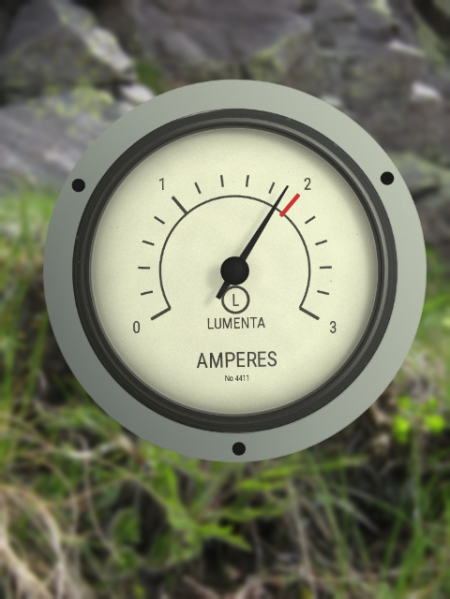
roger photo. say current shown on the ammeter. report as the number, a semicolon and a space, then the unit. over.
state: 1.9; A
